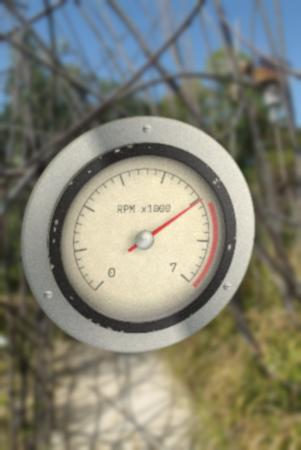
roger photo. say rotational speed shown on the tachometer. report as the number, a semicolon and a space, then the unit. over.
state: 5000; rpm
